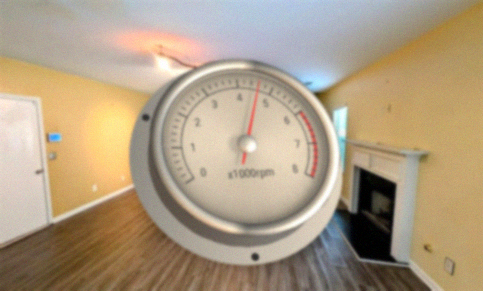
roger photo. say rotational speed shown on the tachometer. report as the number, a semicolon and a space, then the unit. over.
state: 4600; rpm
